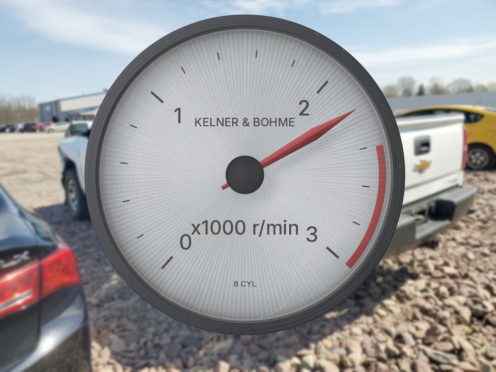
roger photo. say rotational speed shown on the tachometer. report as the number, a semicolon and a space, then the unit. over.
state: 2200; rpm
